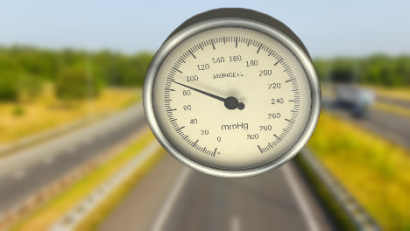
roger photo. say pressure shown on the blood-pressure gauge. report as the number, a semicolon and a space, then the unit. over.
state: 90; mmHg
